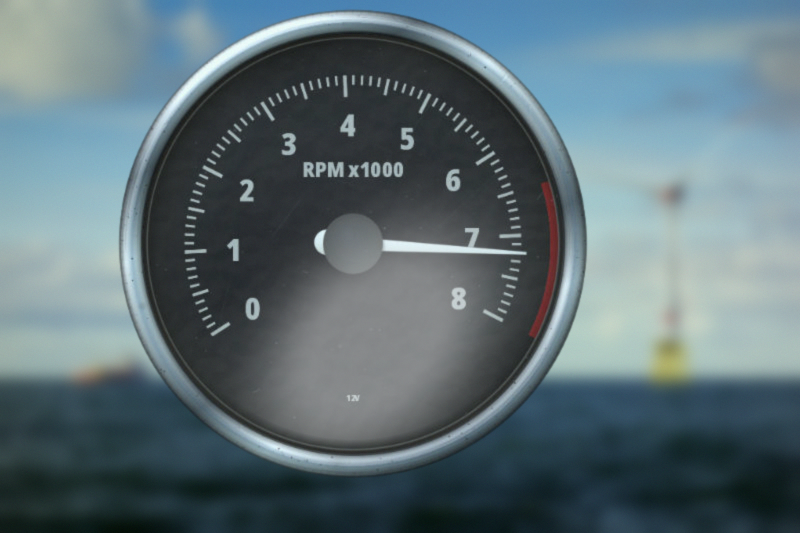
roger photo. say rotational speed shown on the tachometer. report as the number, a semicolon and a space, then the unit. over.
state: 7200; rpm
